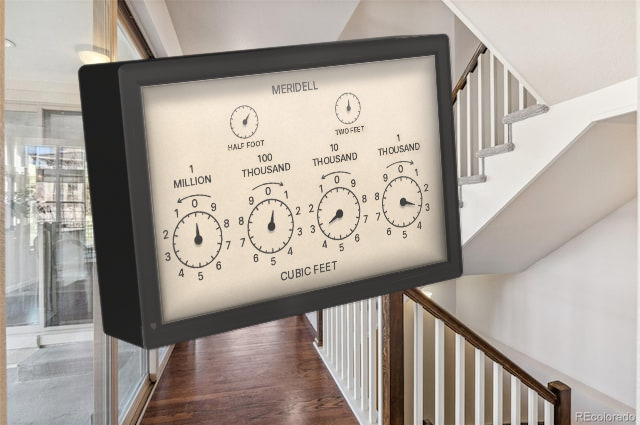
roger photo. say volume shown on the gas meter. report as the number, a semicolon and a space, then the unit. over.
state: 3300; ft³
